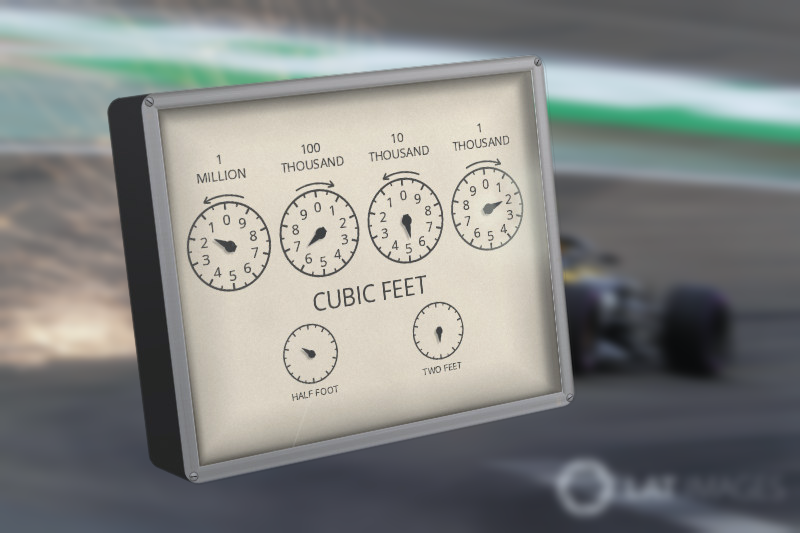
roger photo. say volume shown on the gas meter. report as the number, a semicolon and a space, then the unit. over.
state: 165200; ft³
